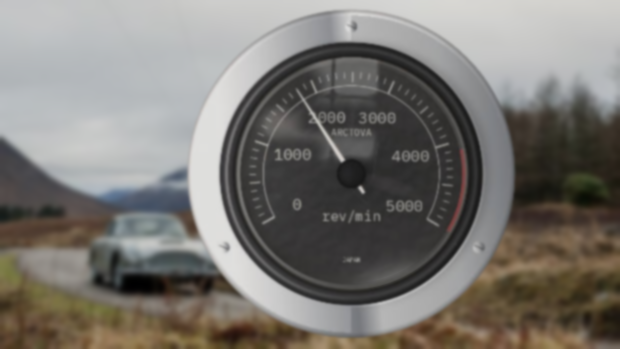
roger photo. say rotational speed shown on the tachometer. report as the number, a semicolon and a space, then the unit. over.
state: 1800; rpm
